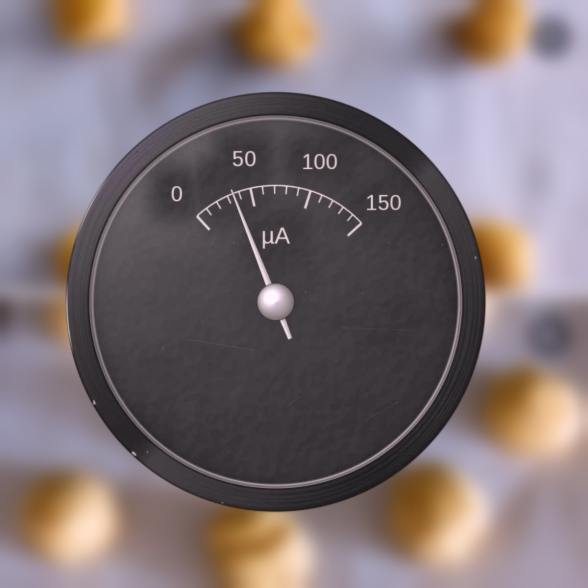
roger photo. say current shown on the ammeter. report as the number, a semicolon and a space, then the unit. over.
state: 35; µA
